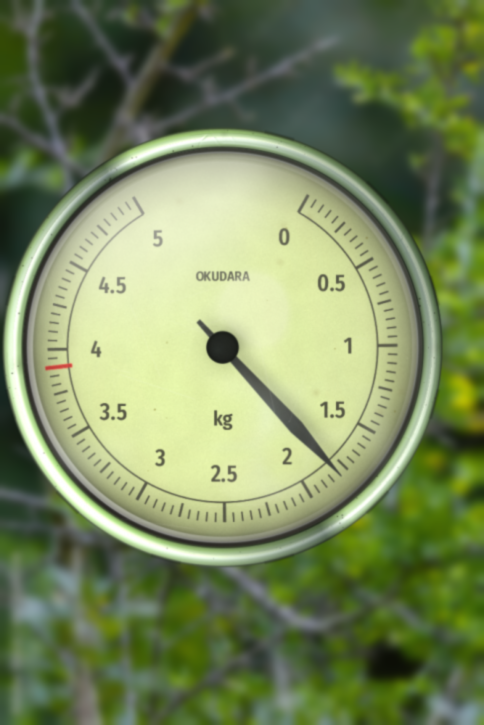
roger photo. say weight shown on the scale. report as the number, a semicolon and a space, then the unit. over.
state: 1.8; kg
